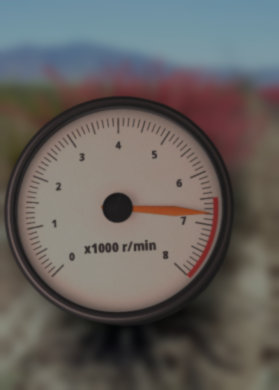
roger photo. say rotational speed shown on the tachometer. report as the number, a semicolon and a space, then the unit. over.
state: 6800; rpm
